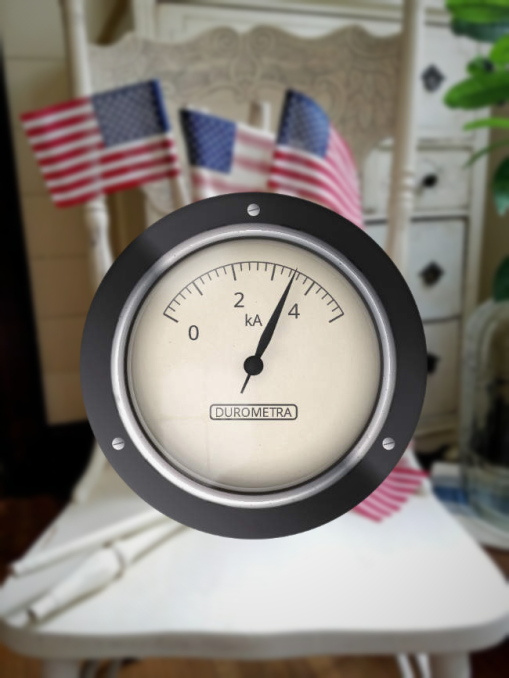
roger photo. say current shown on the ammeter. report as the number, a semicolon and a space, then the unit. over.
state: 3.5; kA
